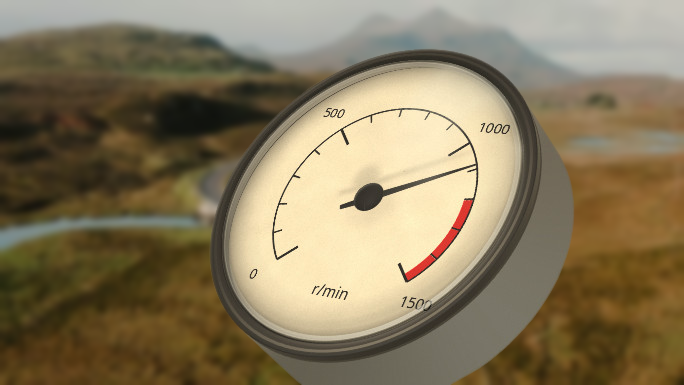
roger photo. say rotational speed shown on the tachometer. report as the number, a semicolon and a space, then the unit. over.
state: 1100; rpm
